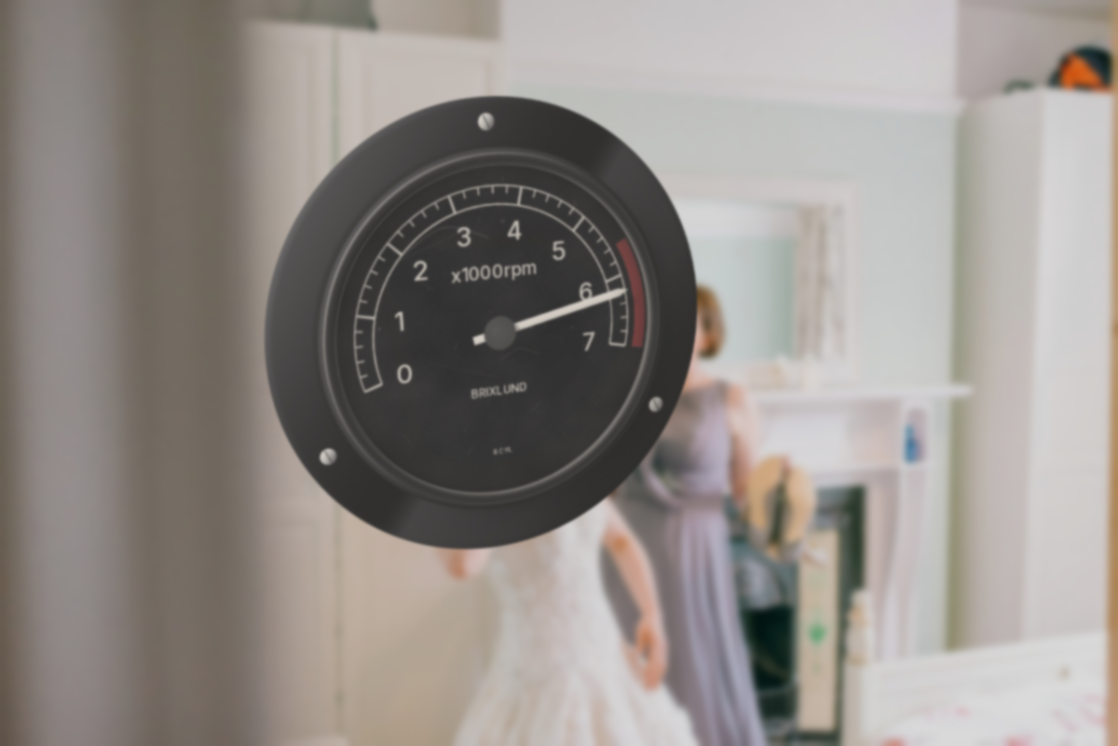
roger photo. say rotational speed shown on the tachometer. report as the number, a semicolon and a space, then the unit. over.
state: 6200; rpm
